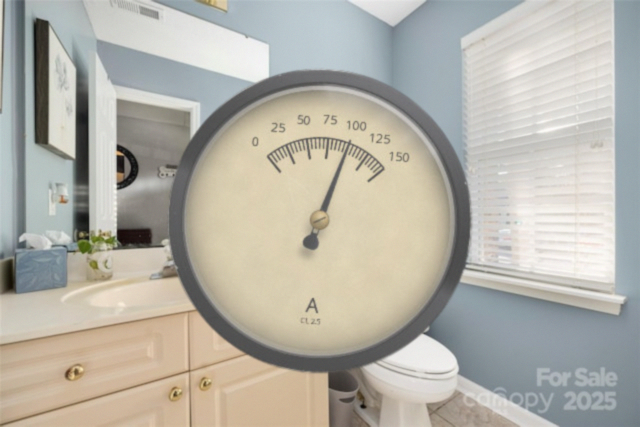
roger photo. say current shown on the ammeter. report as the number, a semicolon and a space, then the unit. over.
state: 100; A
